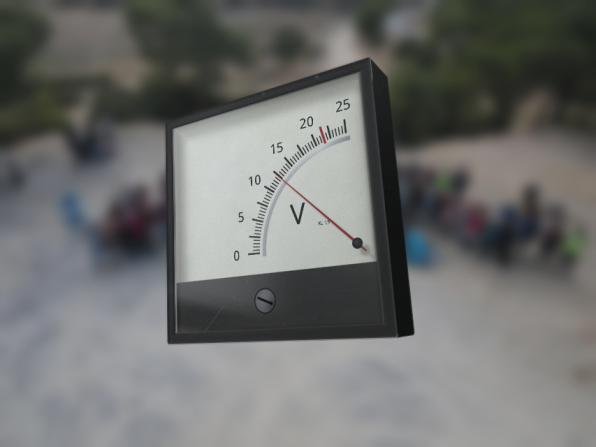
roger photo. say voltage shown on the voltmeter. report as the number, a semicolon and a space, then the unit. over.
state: 12.5; V
